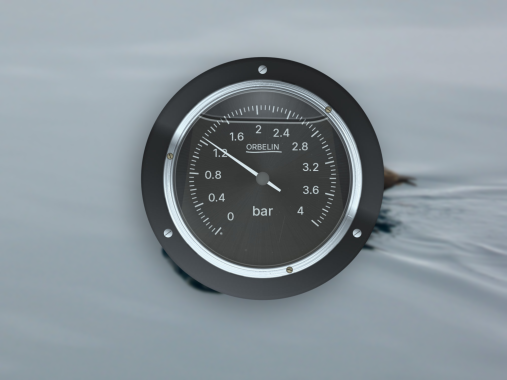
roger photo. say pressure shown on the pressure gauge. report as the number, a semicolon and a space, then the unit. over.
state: 1.25; bar
